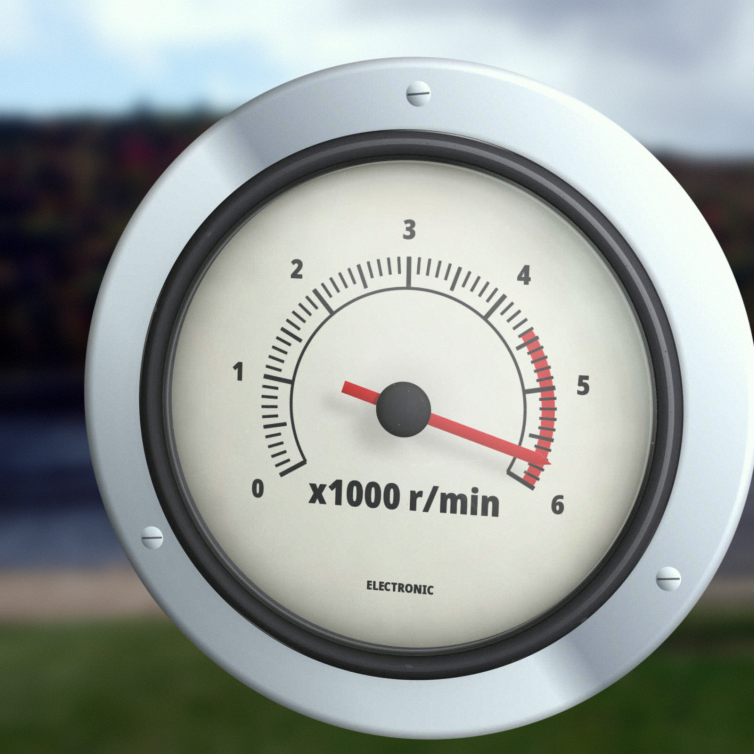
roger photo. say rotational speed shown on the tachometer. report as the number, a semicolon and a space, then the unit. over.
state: 5700; rpm
